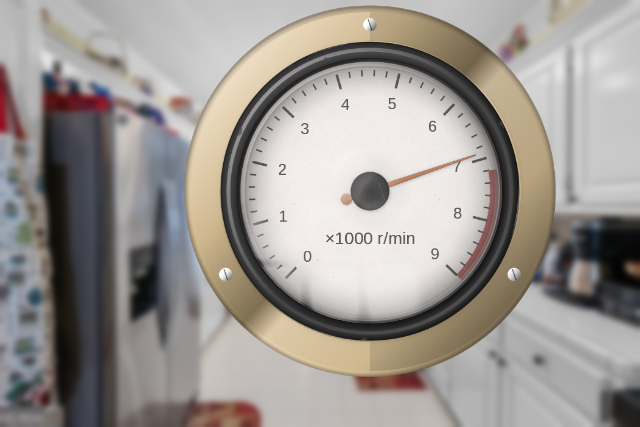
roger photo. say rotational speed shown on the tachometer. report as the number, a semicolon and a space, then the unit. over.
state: 6900; rpm
